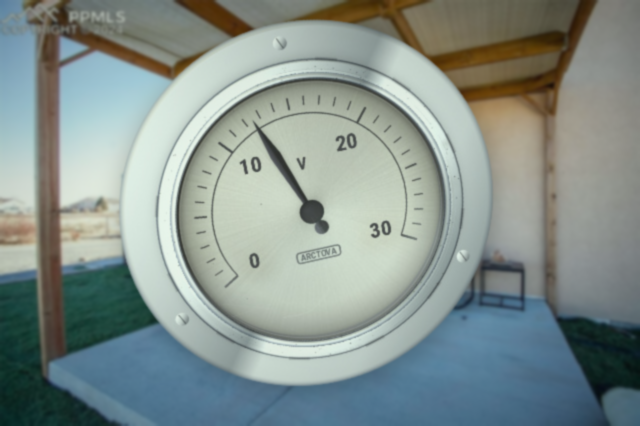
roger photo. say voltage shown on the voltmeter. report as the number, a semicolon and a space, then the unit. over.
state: 12.5; V
